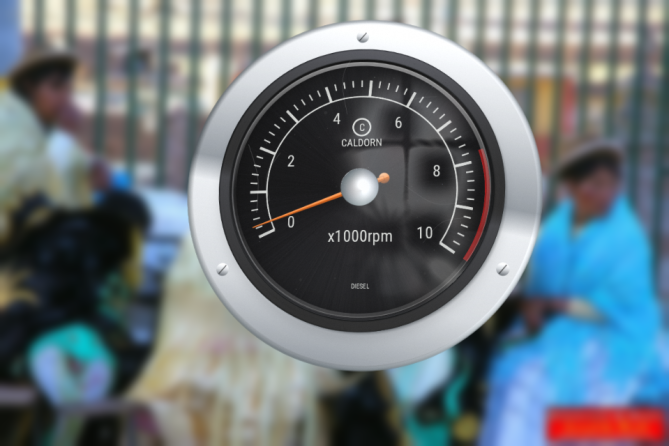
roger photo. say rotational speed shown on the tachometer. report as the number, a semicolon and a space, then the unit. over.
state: 200; rpm
